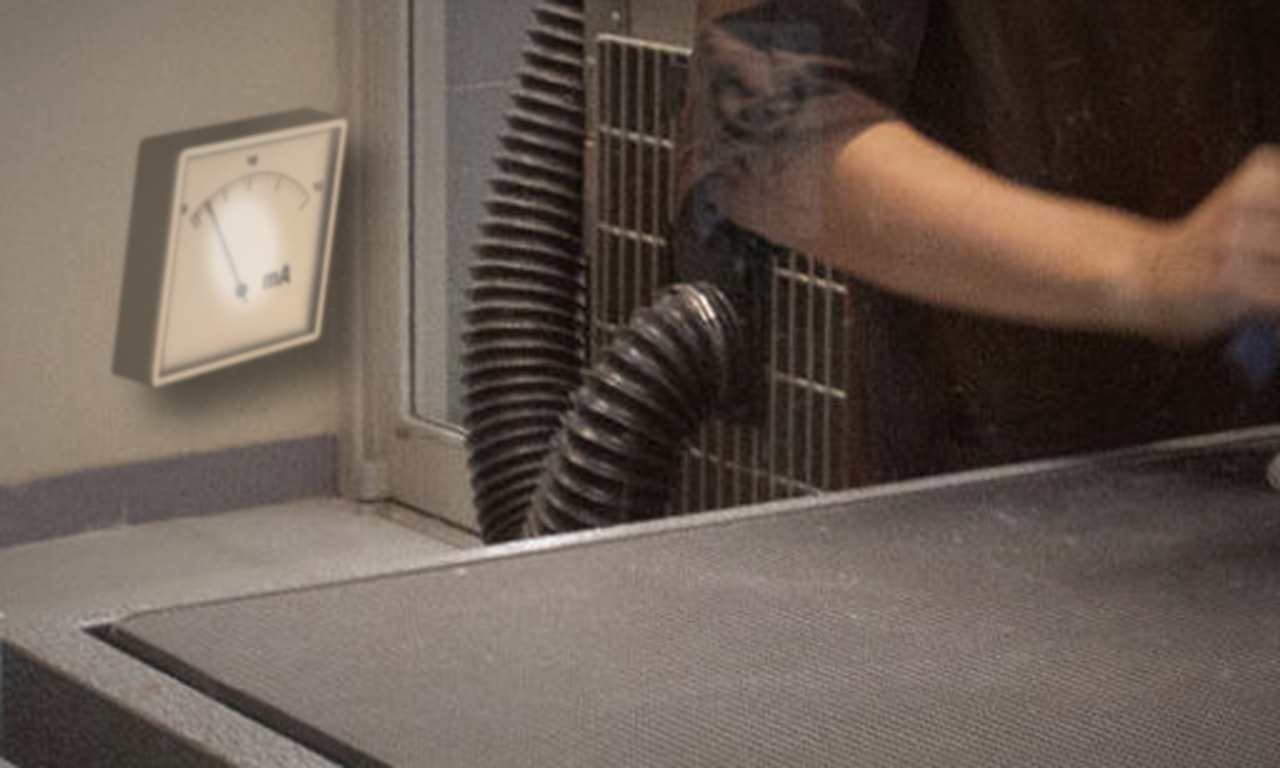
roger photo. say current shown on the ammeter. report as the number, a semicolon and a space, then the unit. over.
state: 5; mA
